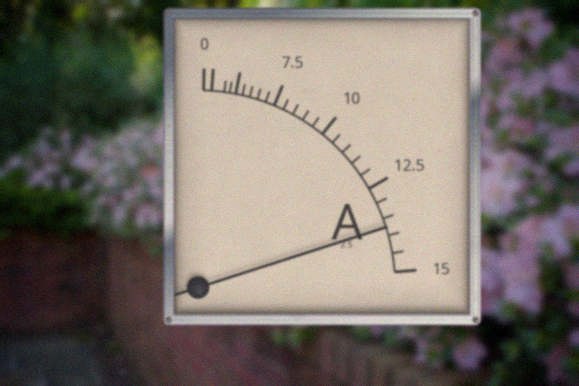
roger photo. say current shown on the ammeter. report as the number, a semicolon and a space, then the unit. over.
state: 13.75; A
